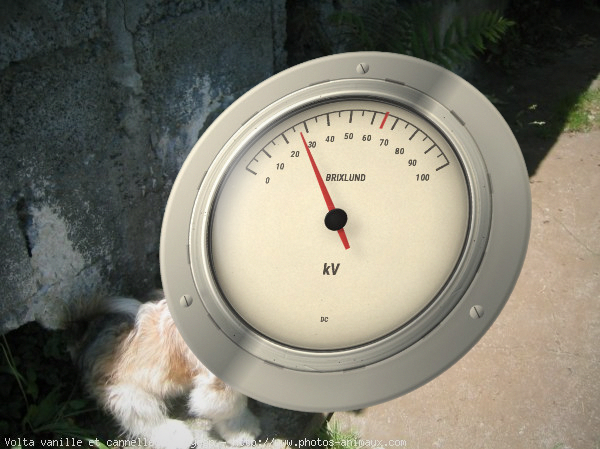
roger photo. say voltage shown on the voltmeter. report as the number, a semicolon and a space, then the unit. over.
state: 27.5; kV
